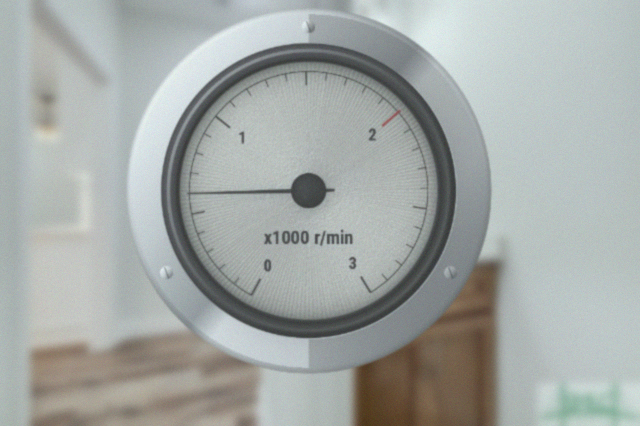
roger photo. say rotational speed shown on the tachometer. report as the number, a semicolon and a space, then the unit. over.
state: 600; rpm
